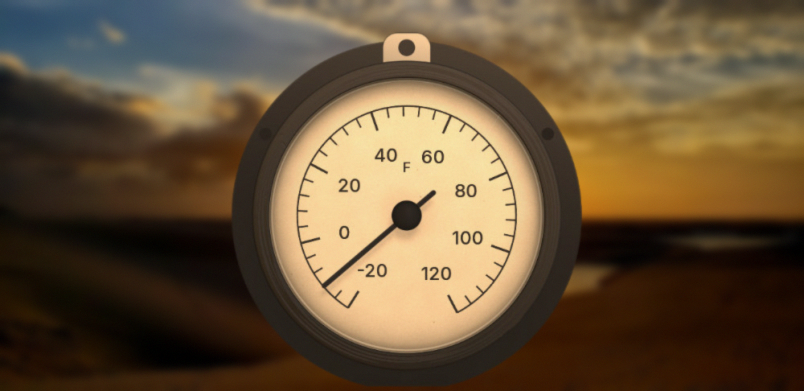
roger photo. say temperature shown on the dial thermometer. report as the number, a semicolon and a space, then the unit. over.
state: -12; °F
